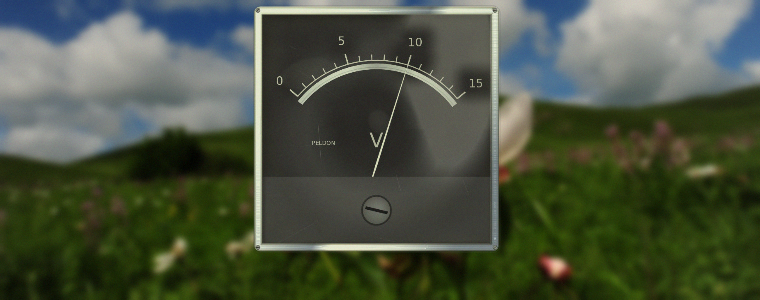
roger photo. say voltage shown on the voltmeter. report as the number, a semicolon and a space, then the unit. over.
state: 10; V
